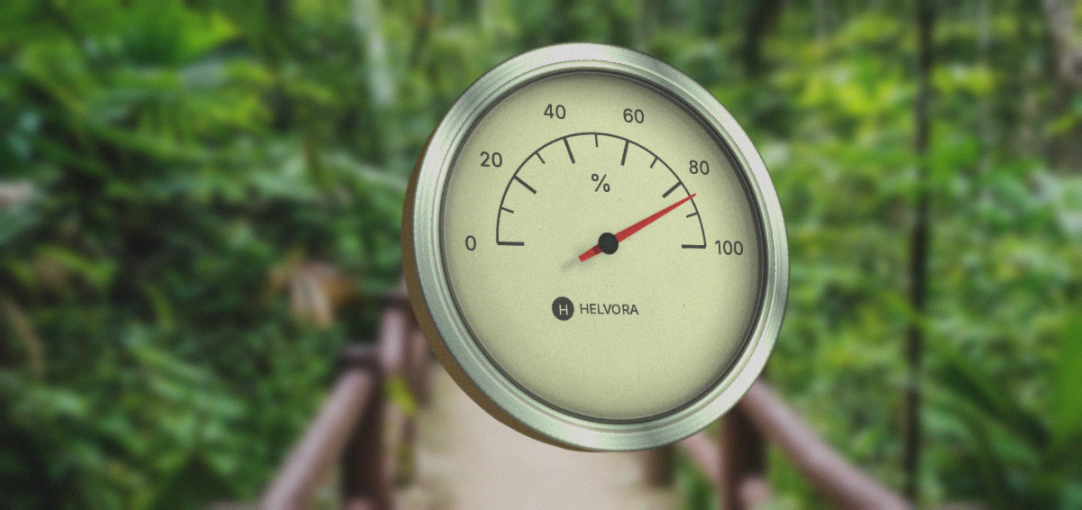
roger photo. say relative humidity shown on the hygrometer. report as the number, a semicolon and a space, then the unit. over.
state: 85; %
